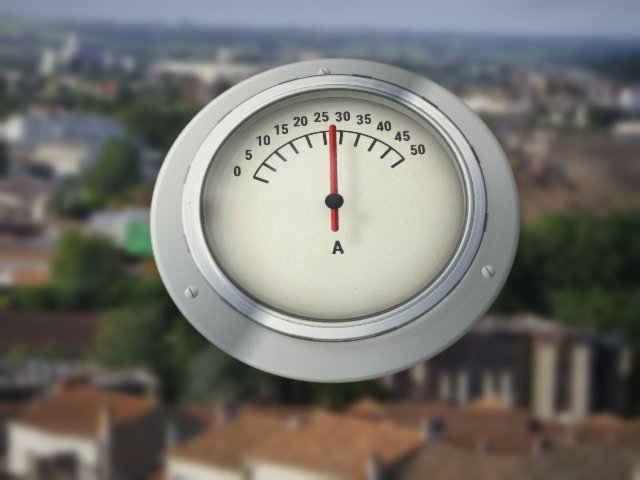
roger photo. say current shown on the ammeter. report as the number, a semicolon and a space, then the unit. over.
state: 27.5; A
